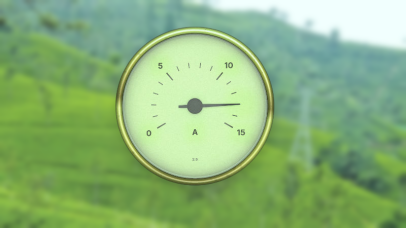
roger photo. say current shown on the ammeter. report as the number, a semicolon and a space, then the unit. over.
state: 13; A
